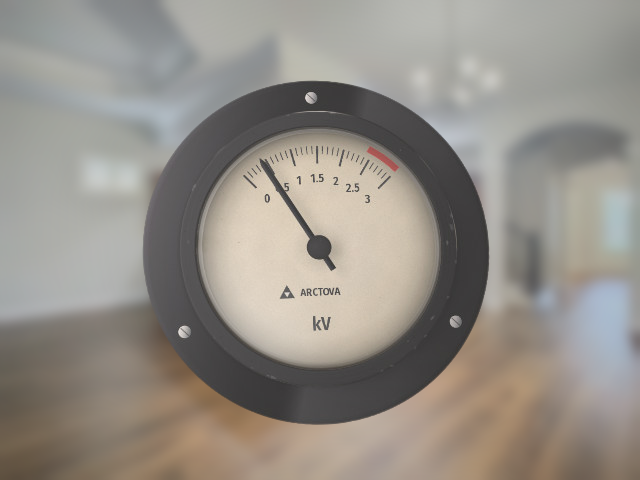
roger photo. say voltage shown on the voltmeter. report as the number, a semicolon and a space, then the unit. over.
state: 0.4; kV
